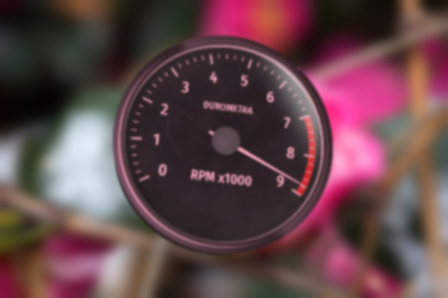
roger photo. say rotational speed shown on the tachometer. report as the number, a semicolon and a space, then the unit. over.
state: 8800; rpm
